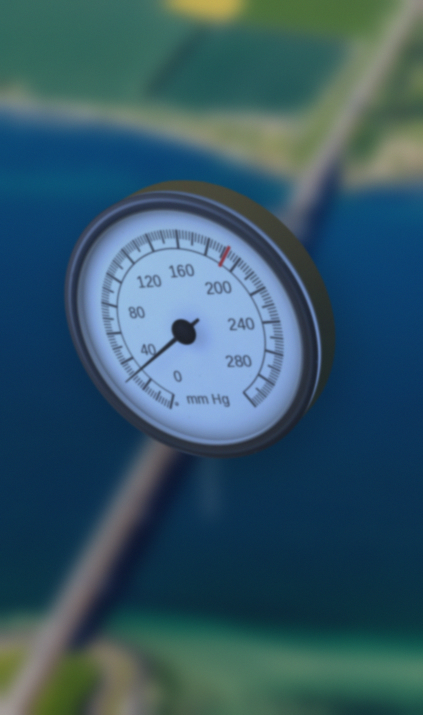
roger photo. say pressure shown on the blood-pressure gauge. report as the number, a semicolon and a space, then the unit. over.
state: 30; mmHg
